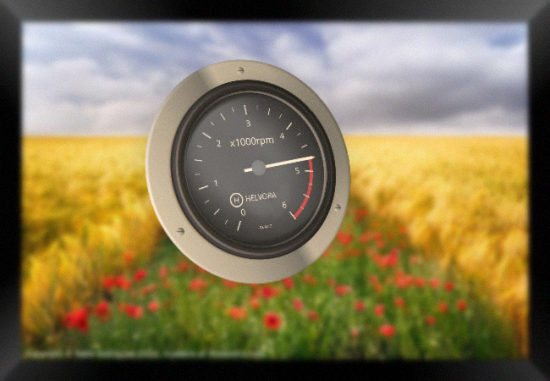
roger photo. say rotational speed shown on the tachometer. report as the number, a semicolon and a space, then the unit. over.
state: 4750; rpm
